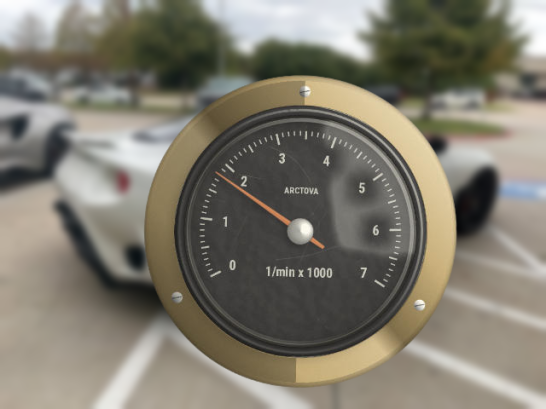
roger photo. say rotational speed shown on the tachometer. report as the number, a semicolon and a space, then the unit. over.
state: 1800; rpm
